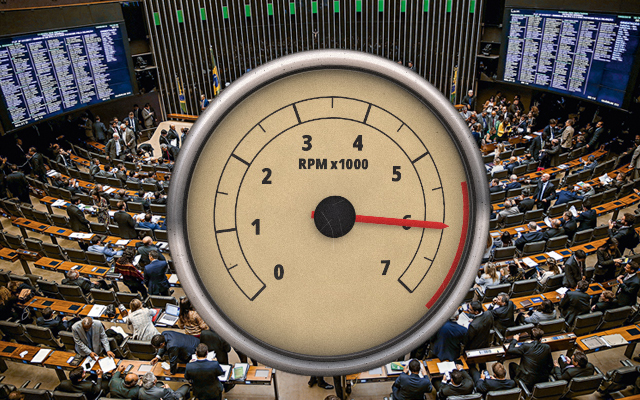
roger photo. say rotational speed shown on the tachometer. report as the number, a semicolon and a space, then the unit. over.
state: 6000; rpm
